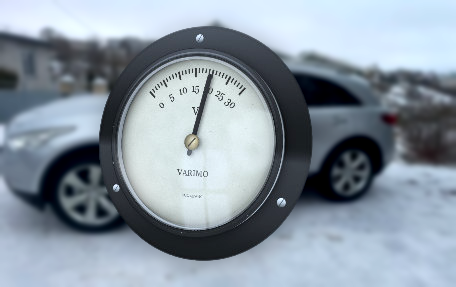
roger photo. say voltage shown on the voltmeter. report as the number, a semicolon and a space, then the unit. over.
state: 20; V
